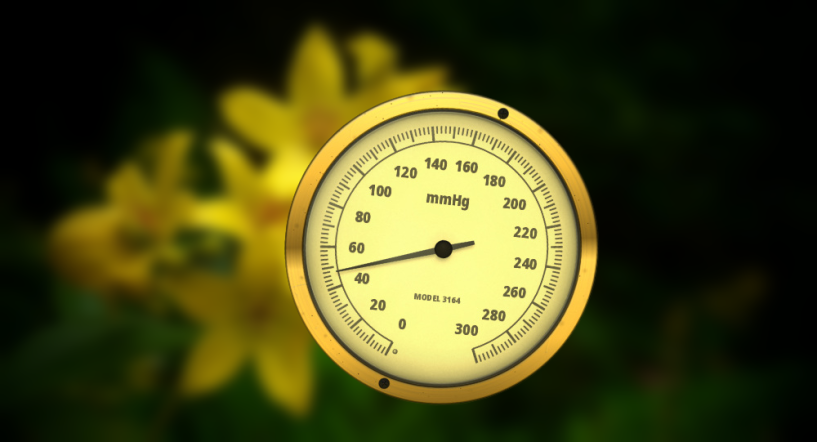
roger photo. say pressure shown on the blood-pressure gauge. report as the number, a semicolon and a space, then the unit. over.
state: 48; mmHg
